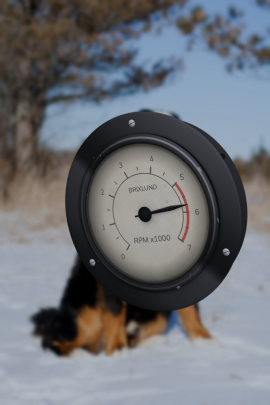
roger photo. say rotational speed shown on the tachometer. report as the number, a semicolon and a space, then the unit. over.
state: 5750; rpm
